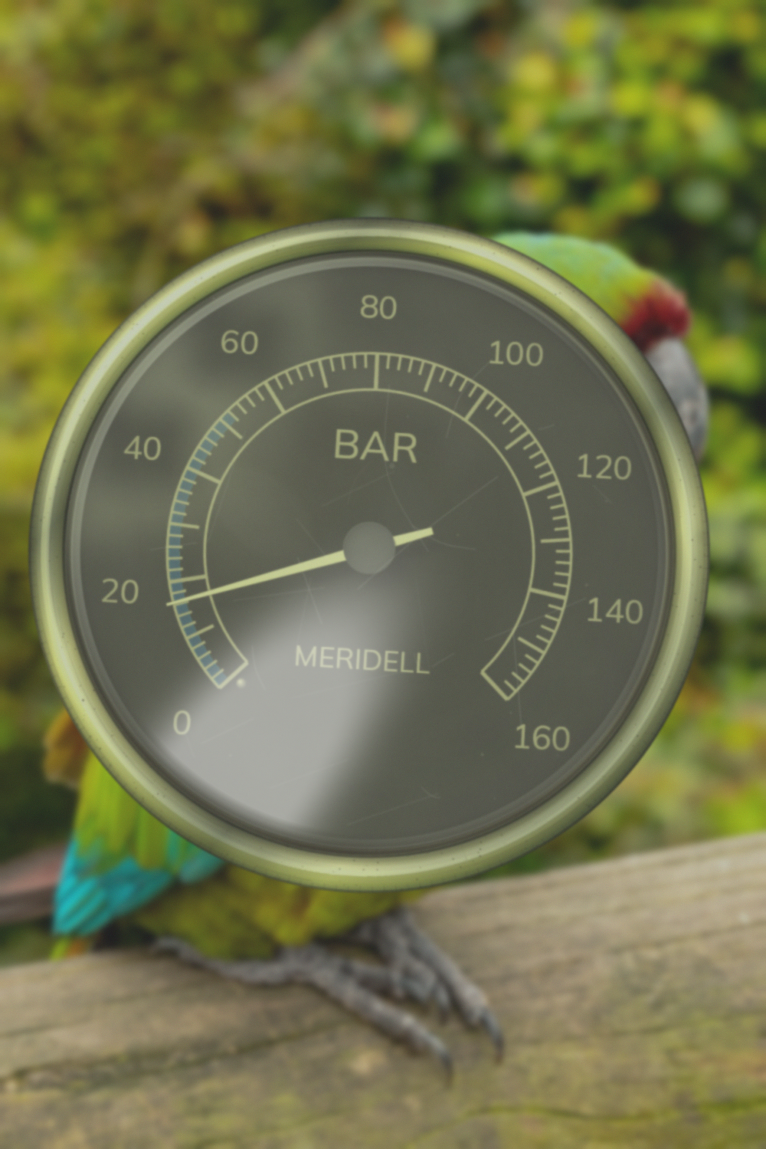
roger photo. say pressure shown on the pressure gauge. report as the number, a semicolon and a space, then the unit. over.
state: 16; bar
